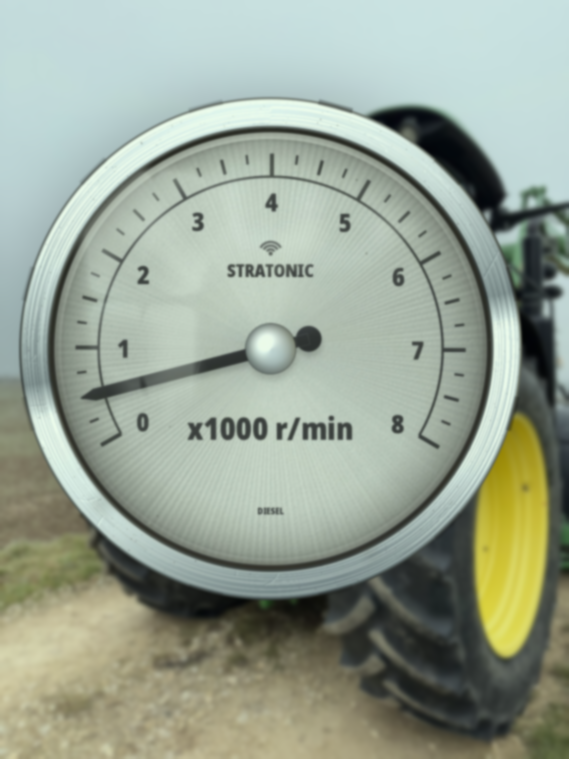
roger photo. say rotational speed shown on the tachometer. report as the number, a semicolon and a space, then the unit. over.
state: 500; rpm
